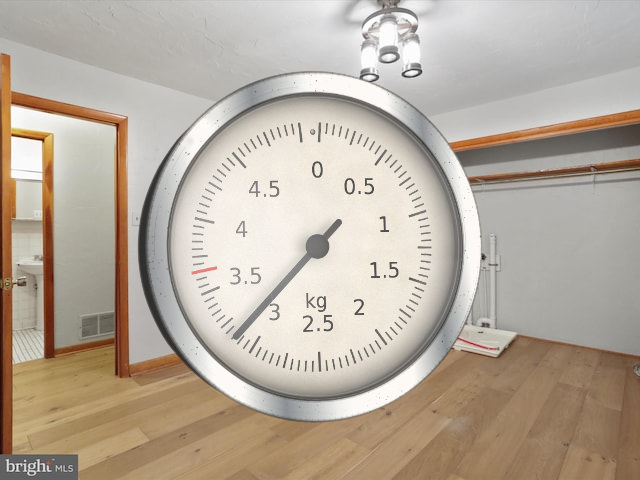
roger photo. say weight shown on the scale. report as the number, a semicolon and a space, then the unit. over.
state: 3.15; kg
